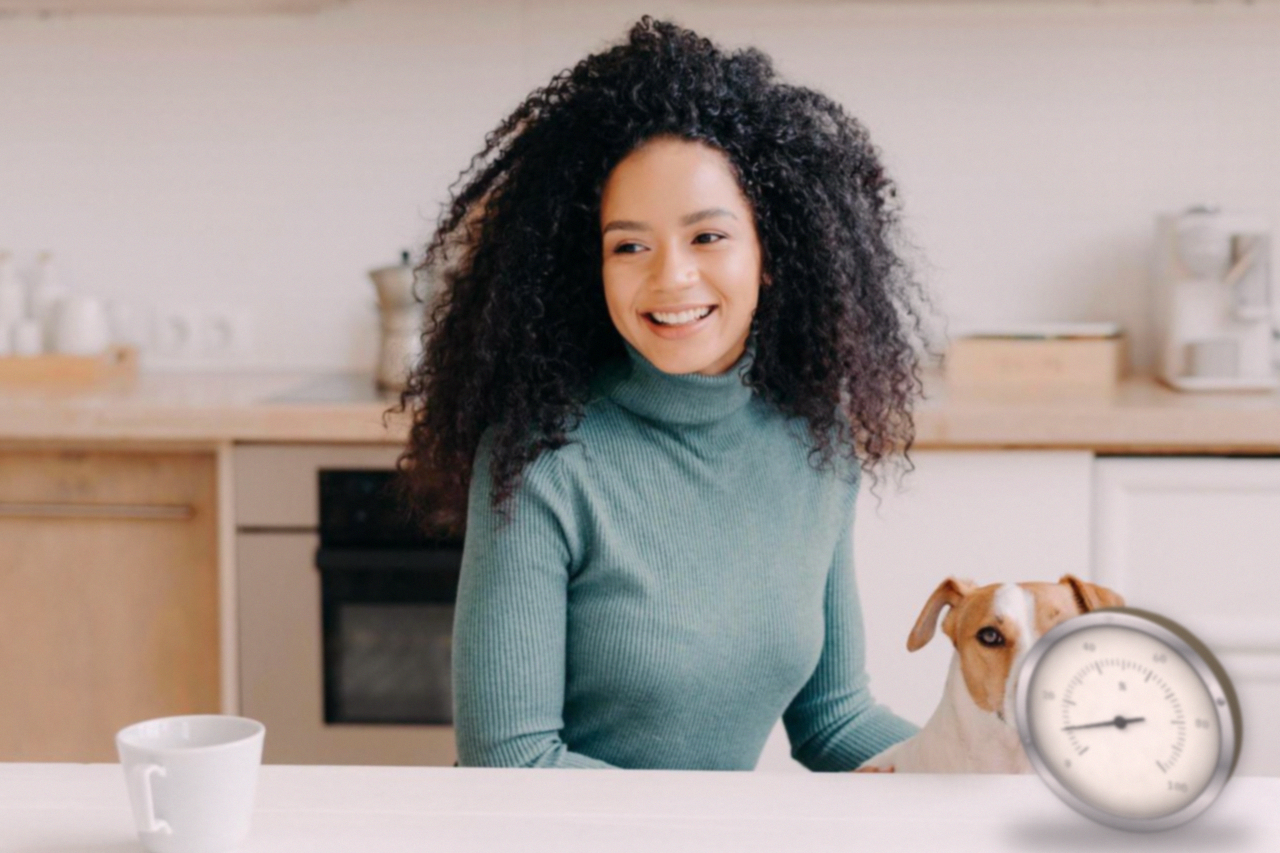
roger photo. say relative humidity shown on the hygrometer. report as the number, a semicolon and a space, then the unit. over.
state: 10; %
